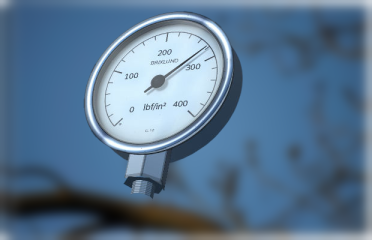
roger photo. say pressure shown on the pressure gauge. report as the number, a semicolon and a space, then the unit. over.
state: 280; psi
